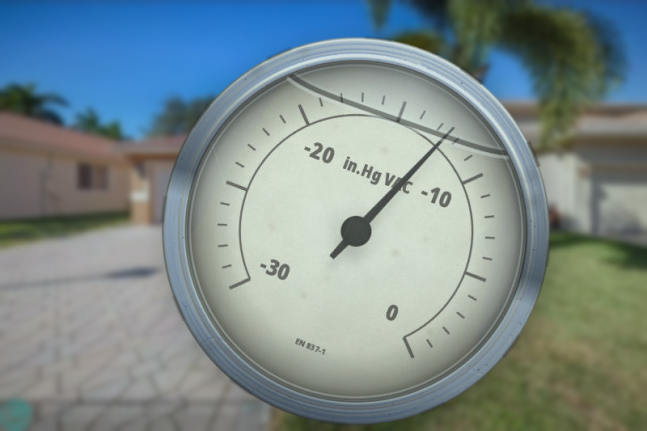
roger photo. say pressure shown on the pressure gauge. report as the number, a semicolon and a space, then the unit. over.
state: -12.5; inHg
